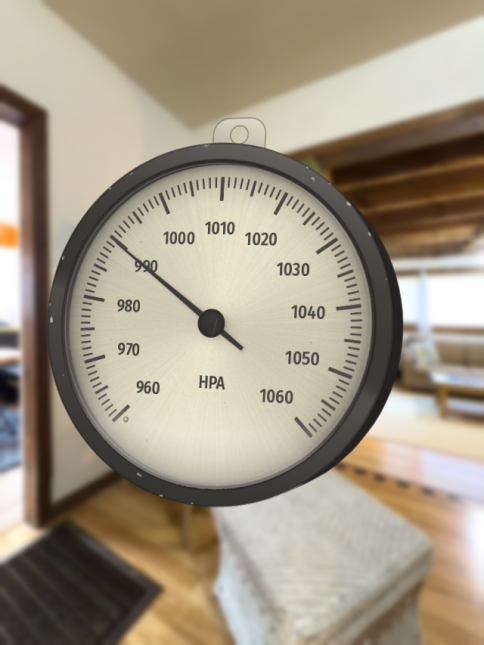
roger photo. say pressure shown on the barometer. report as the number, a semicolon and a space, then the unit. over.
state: 990; hPa
